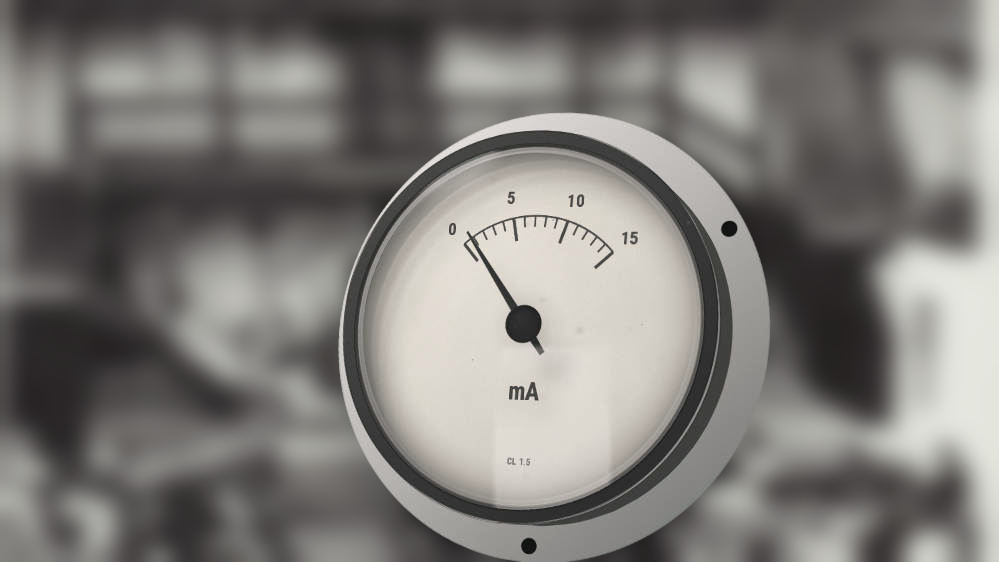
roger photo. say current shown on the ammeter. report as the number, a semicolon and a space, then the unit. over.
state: 1; mA
